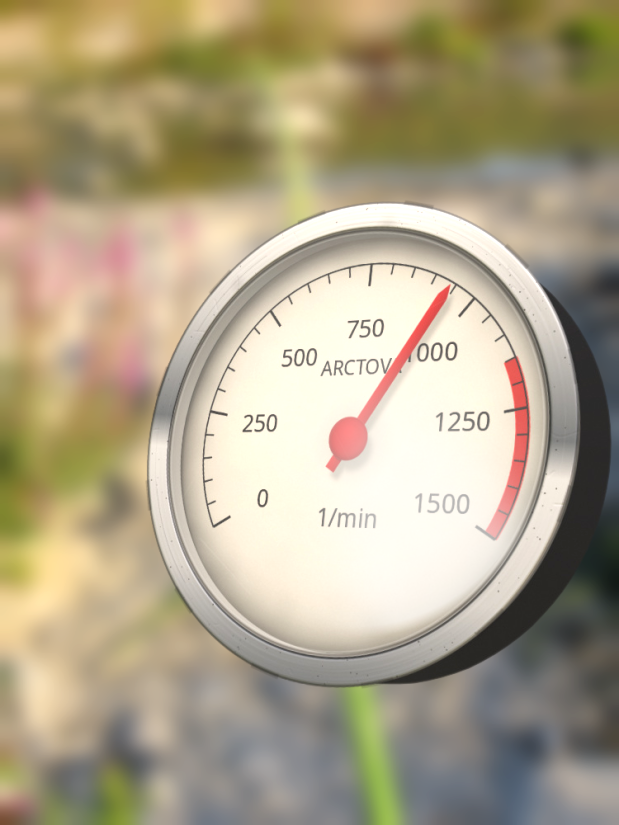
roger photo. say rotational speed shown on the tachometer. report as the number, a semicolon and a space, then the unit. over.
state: 950; rpm
